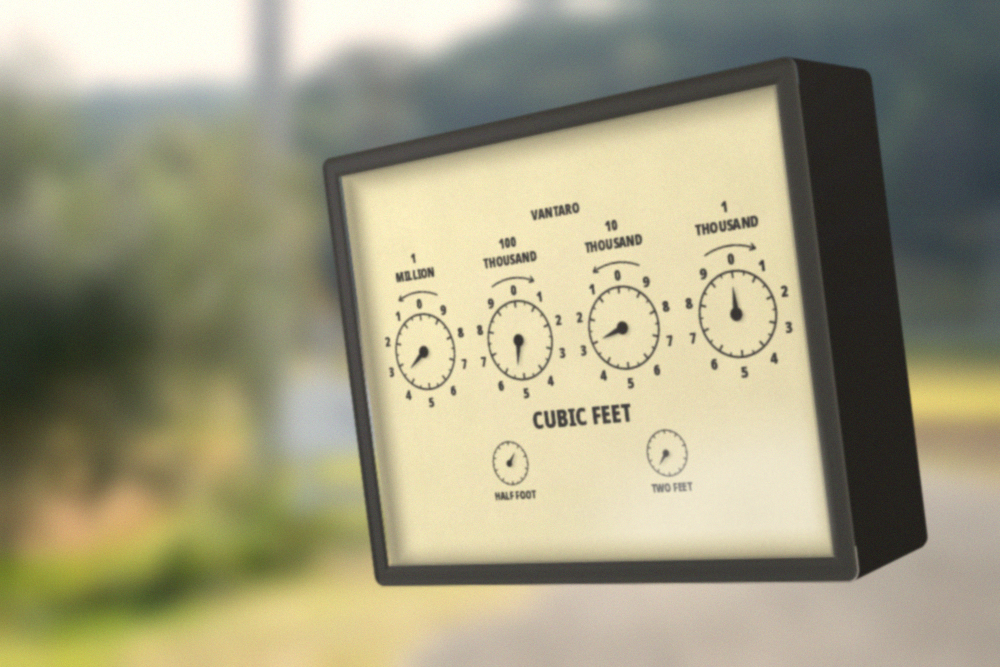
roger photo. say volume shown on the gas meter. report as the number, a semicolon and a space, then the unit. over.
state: 353000; ft³
